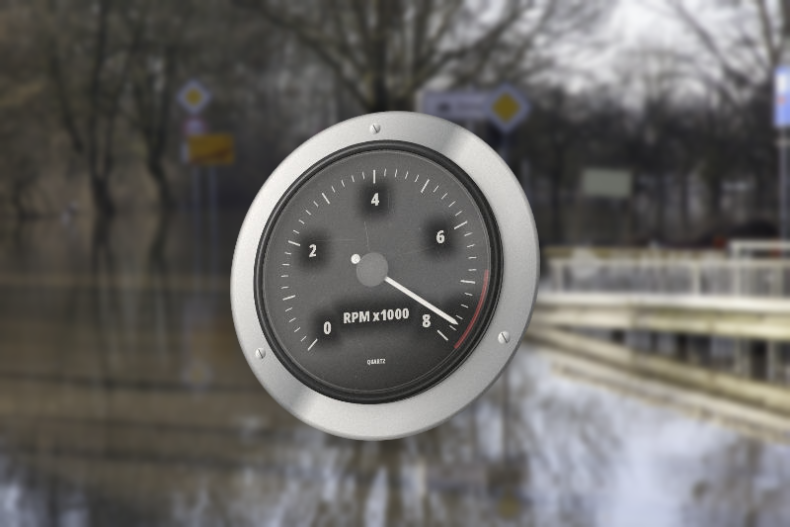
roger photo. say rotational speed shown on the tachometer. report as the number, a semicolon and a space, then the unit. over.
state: 7700; rpm
